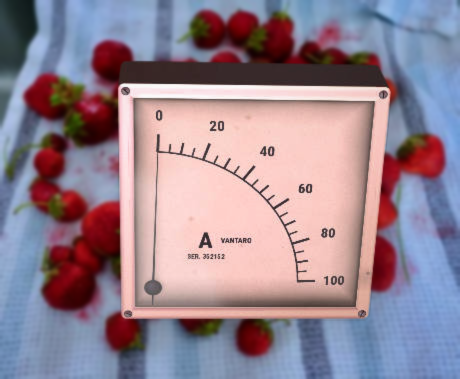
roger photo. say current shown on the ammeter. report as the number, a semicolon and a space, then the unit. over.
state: 0; A
